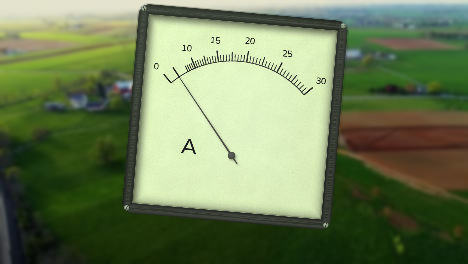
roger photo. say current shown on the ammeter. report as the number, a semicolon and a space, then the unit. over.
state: 5; A
